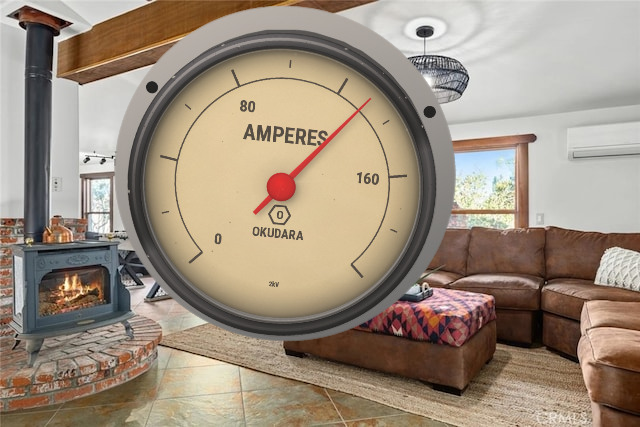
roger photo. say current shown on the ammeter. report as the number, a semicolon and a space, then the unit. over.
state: 130; A
